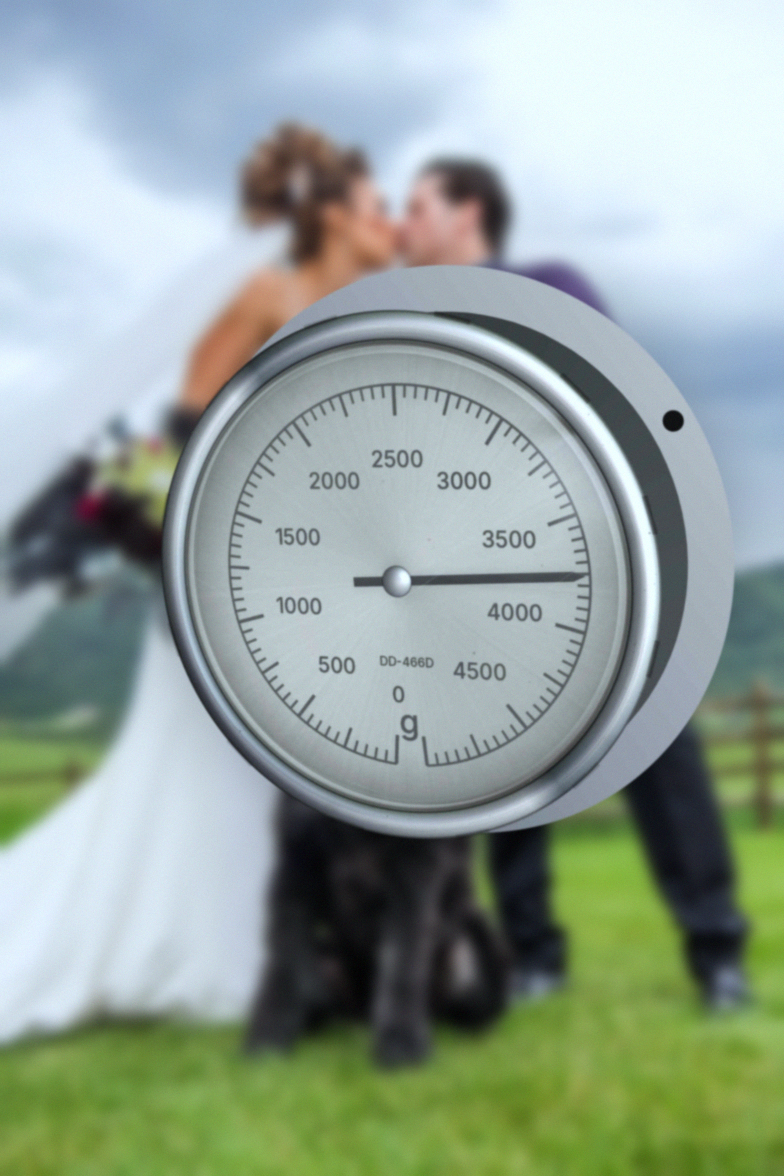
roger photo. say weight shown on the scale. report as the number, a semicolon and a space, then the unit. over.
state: 3750; g
